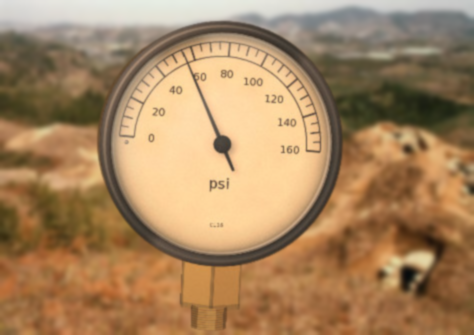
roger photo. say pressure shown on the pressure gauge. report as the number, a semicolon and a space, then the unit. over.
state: 55; psi
